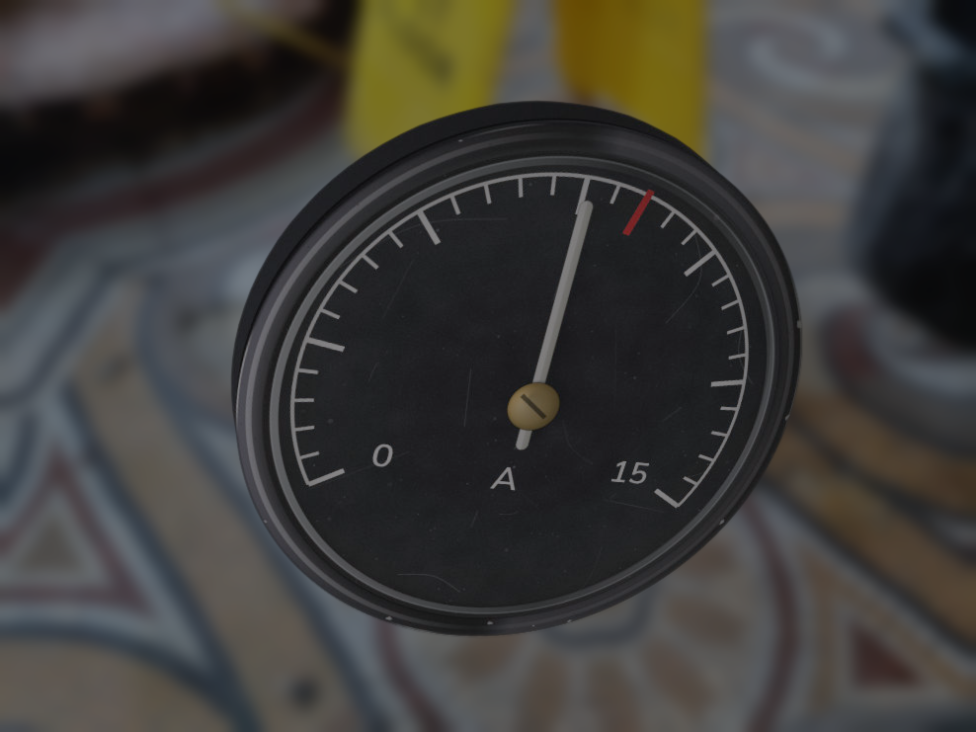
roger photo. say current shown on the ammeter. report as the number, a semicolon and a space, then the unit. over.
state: 7.5; A
